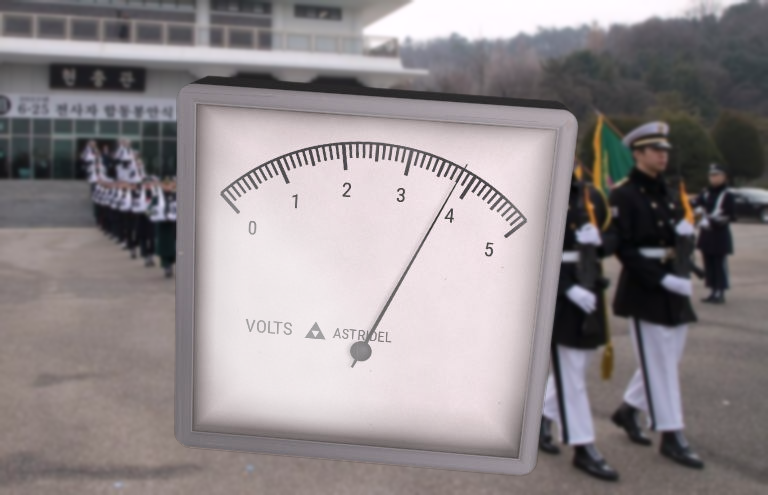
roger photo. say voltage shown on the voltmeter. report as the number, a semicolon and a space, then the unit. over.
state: 3.8; V
